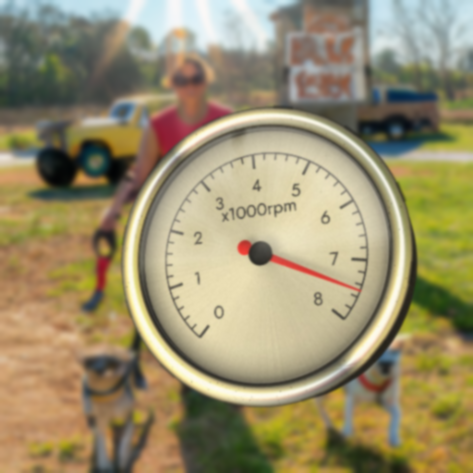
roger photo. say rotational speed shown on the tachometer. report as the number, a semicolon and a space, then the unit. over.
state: 7500; rpm
